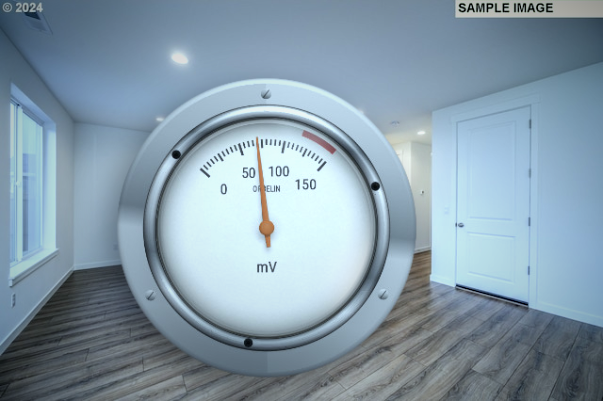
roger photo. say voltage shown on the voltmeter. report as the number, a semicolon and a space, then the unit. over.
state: 70; mV
